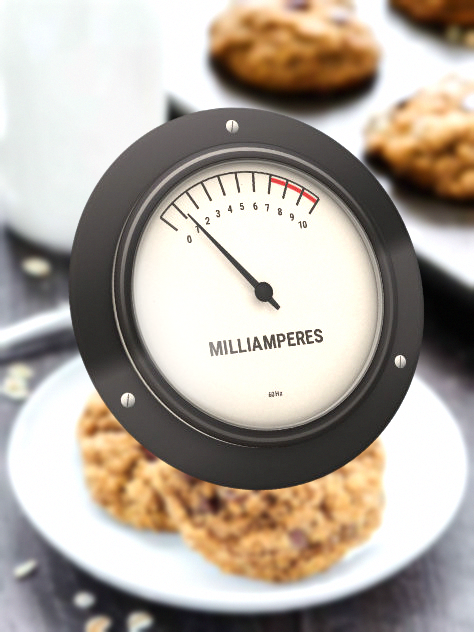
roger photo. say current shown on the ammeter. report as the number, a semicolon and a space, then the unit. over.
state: 1; mA
